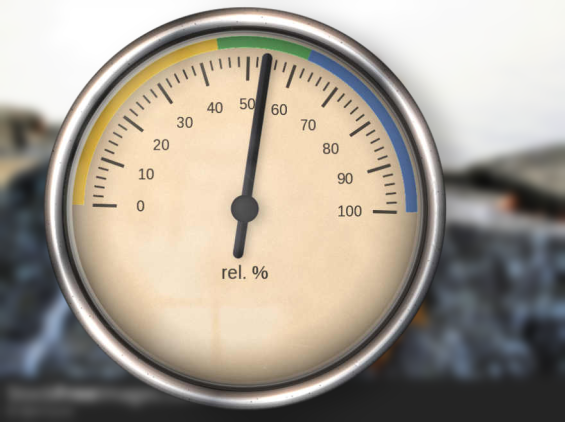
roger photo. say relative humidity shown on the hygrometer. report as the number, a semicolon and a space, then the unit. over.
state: 54; %
